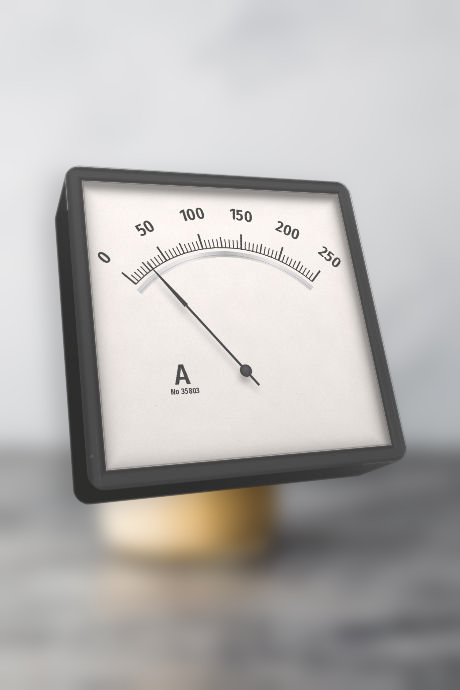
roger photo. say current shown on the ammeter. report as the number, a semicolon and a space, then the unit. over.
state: 25; A
